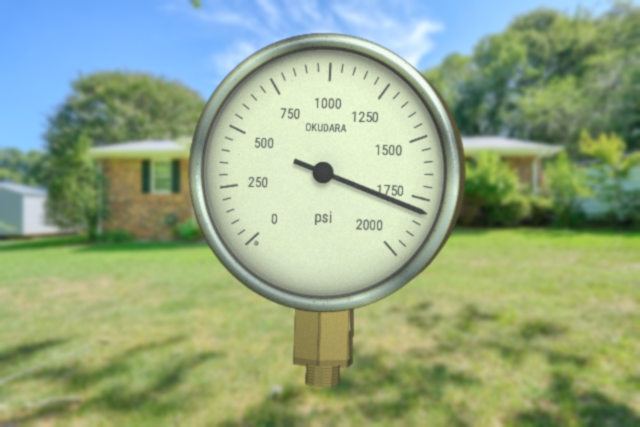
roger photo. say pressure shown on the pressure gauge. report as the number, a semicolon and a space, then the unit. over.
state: 1800; psi
